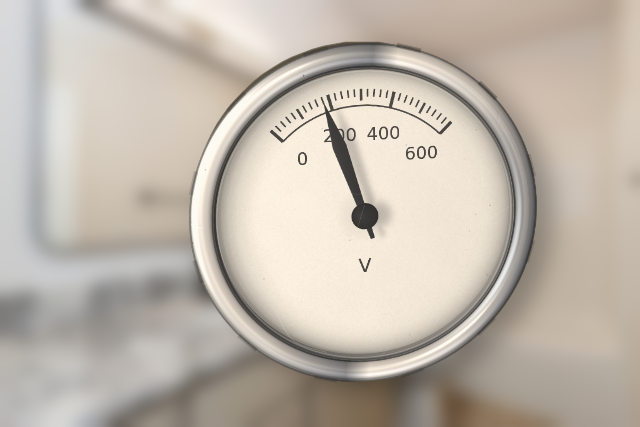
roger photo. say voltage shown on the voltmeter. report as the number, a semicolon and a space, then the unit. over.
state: 180; V
